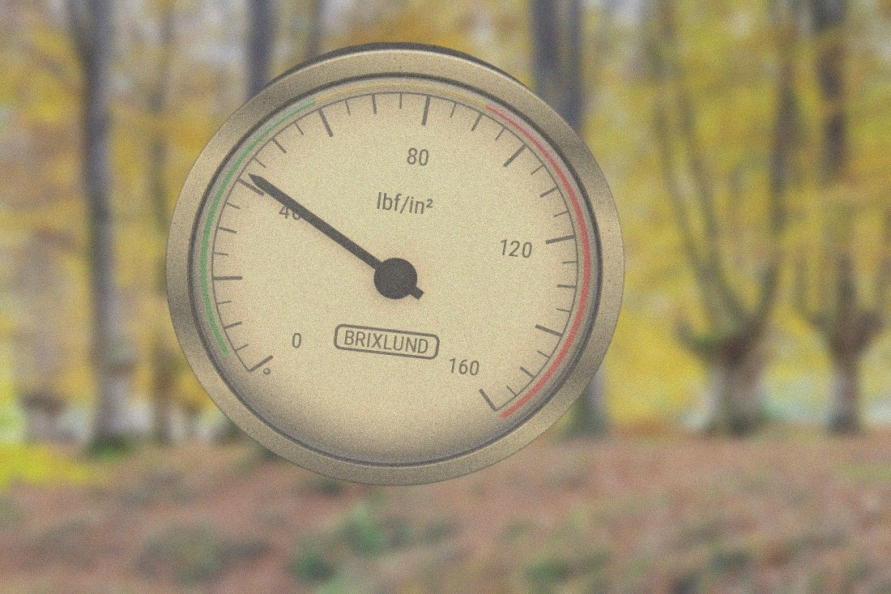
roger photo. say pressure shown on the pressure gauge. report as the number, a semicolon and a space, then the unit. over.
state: 42.5; psi
